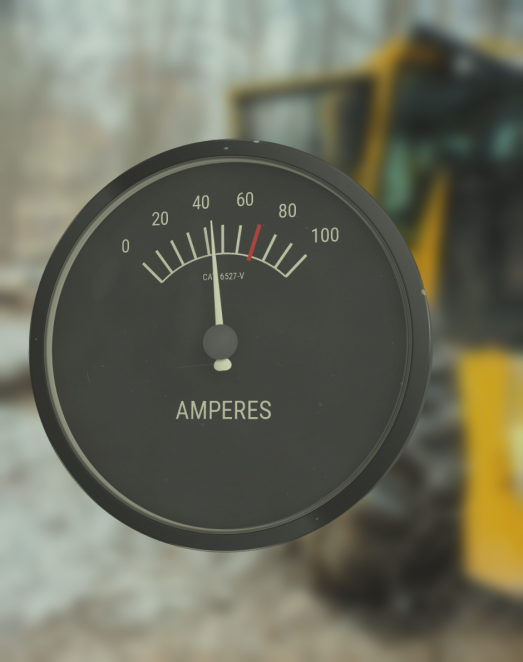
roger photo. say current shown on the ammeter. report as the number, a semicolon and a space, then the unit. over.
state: 45; A
